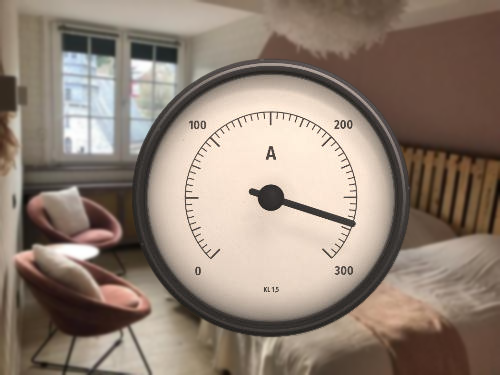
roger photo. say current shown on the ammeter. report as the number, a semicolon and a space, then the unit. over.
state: 270; A
